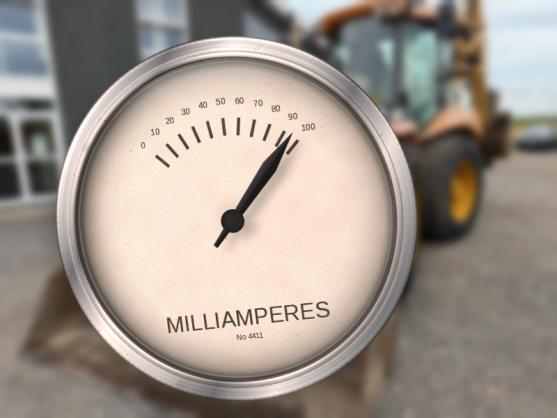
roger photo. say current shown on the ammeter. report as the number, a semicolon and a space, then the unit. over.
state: 95; mA
